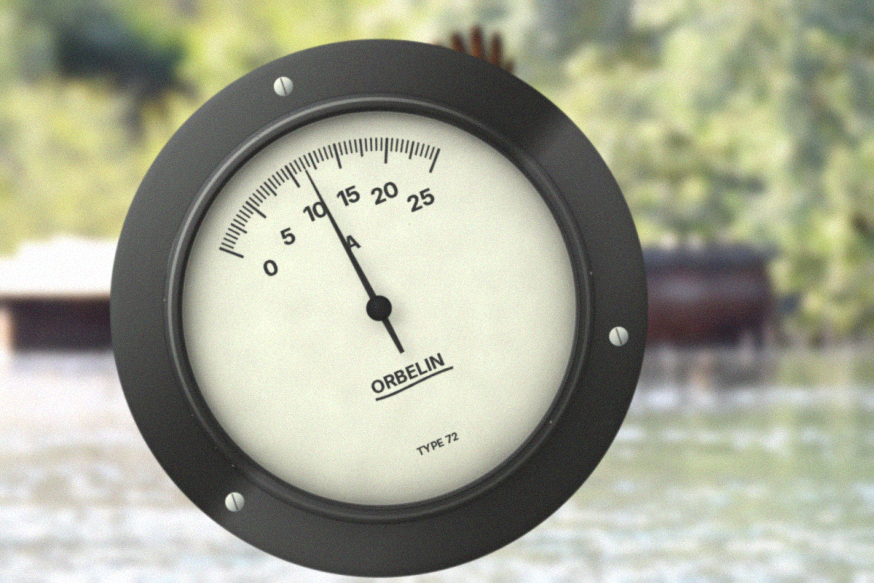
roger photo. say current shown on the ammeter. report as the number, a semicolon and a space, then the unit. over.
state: 11.5; A
